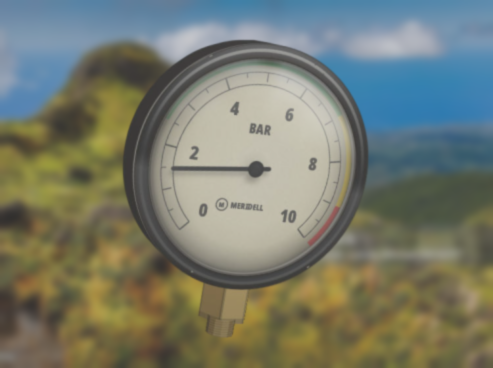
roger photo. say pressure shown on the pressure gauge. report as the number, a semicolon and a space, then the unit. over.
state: 1.5; bar
